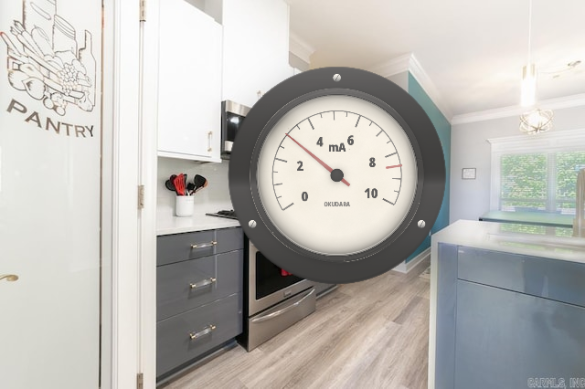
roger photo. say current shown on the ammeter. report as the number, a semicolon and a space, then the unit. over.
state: 3; mA
